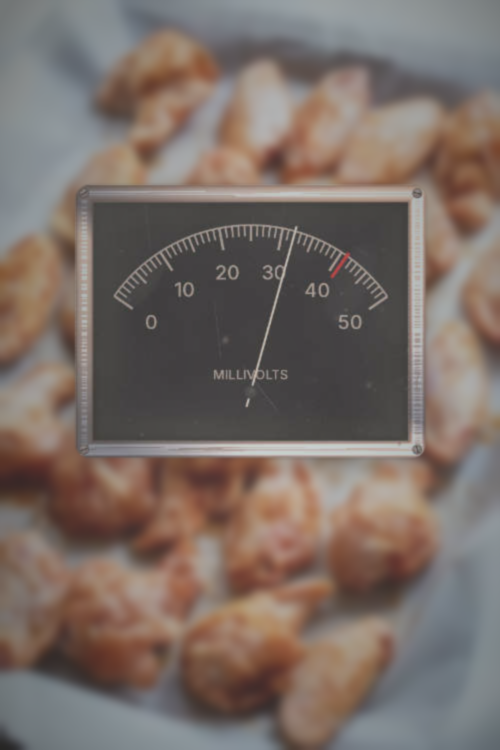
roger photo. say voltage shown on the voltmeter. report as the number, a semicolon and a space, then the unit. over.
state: 32; mV
